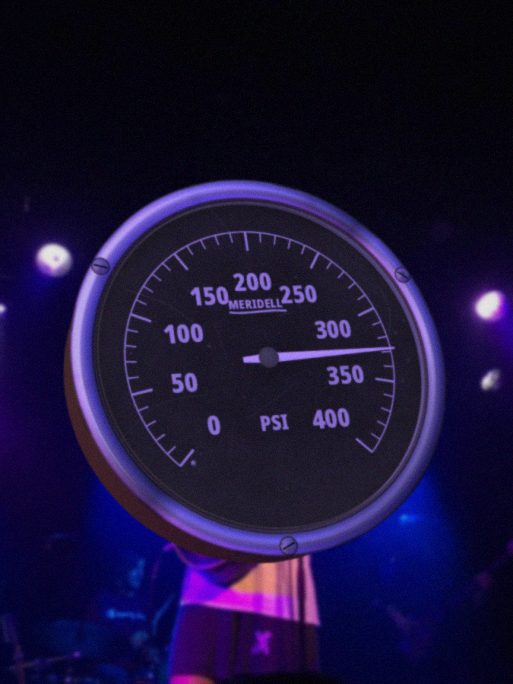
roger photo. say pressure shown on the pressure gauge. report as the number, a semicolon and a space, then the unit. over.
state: 330; psi
